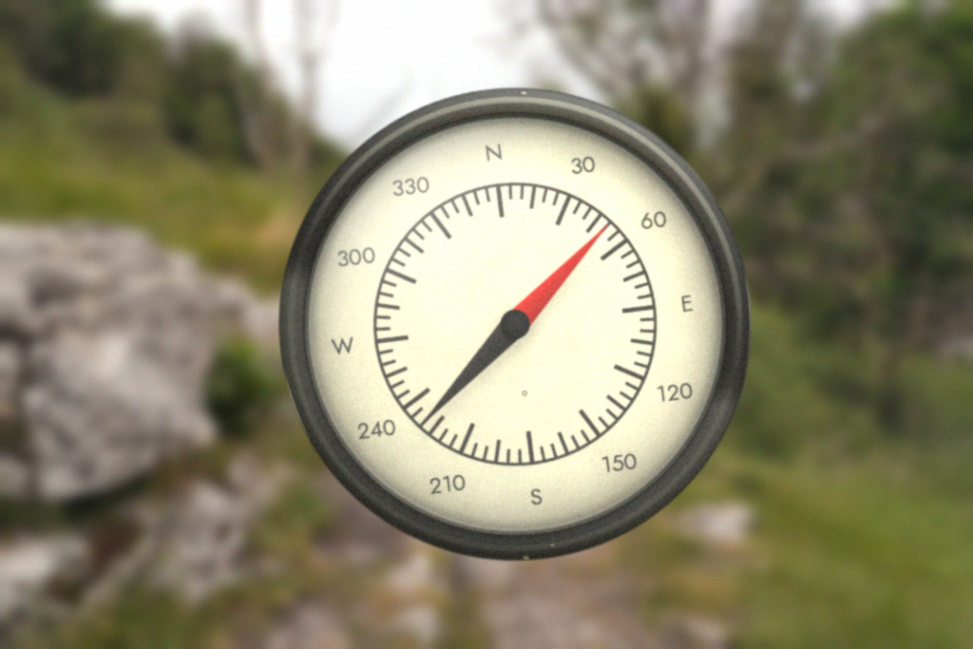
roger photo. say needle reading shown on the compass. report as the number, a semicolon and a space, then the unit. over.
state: 50; °
